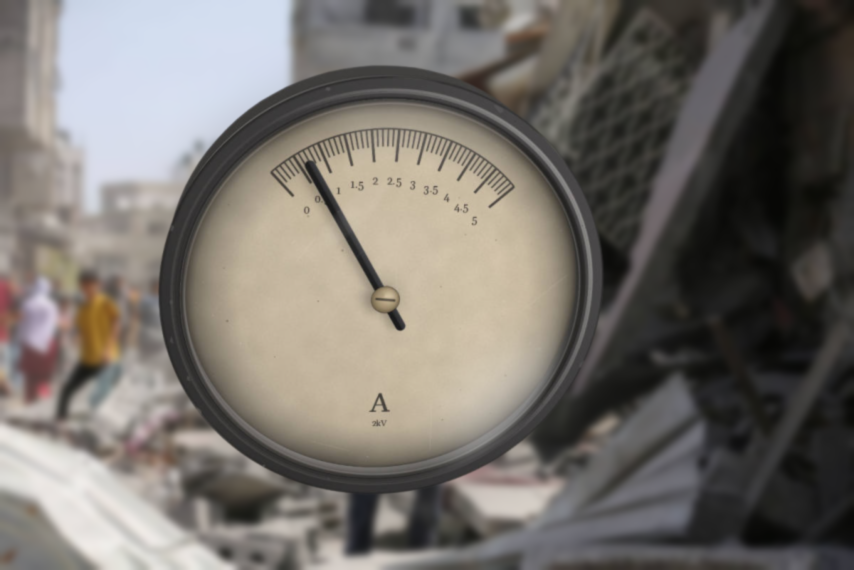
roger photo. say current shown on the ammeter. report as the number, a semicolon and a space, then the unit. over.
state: 0.7; A
